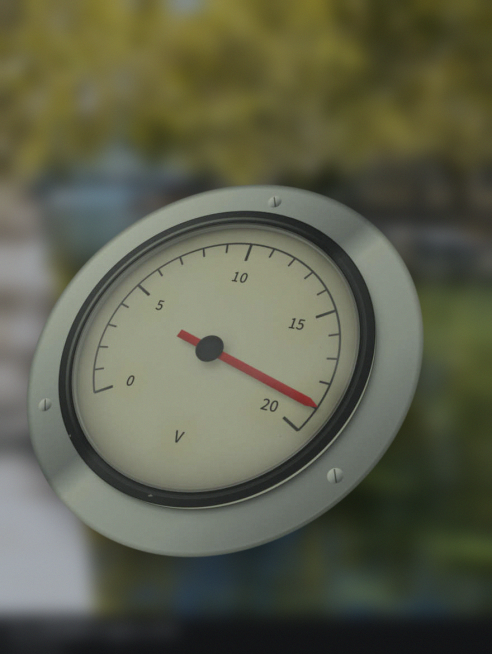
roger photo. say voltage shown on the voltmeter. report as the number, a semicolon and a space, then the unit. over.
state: 19; V
